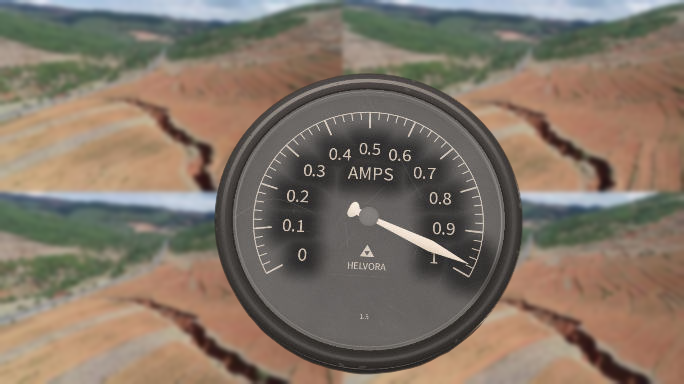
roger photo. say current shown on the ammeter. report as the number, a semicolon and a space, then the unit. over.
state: 0.98; A
